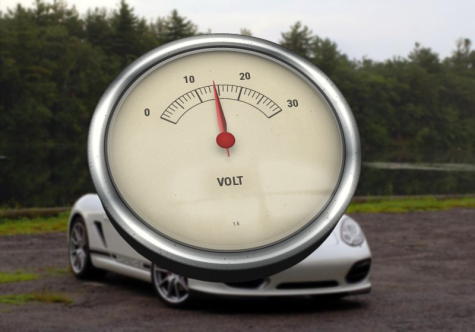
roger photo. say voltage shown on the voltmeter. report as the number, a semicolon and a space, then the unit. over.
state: 14; V
